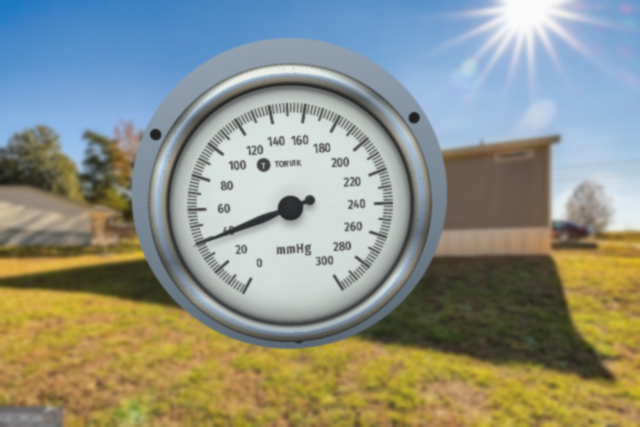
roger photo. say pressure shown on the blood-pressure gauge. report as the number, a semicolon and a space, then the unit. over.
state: 40; mmHg
